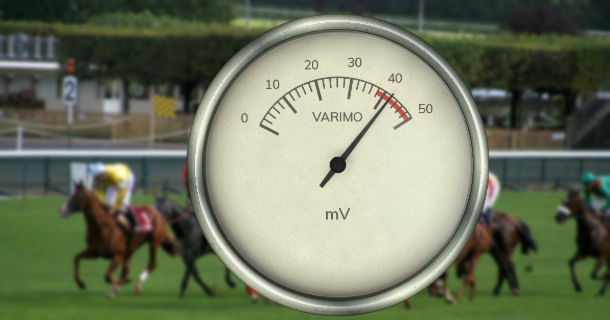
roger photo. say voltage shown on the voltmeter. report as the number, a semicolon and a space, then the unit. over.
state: 42; mV
